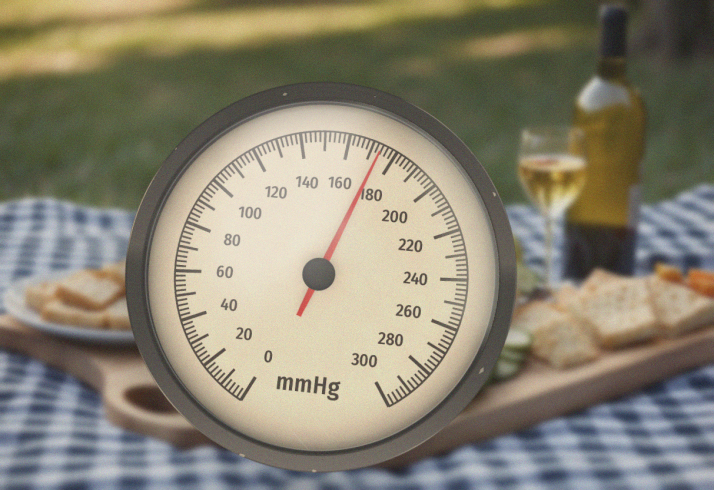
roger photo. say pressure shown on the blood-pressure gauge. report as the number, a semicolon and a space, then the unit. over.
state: 174; mmHg
